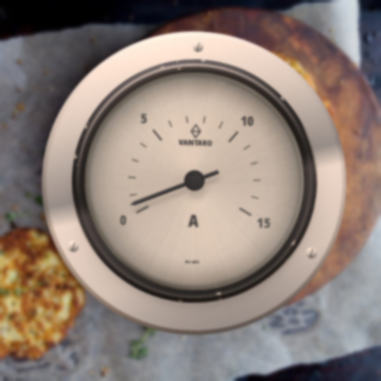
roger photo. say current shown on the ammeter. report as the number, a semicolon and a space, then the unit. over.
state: 0.5; A
